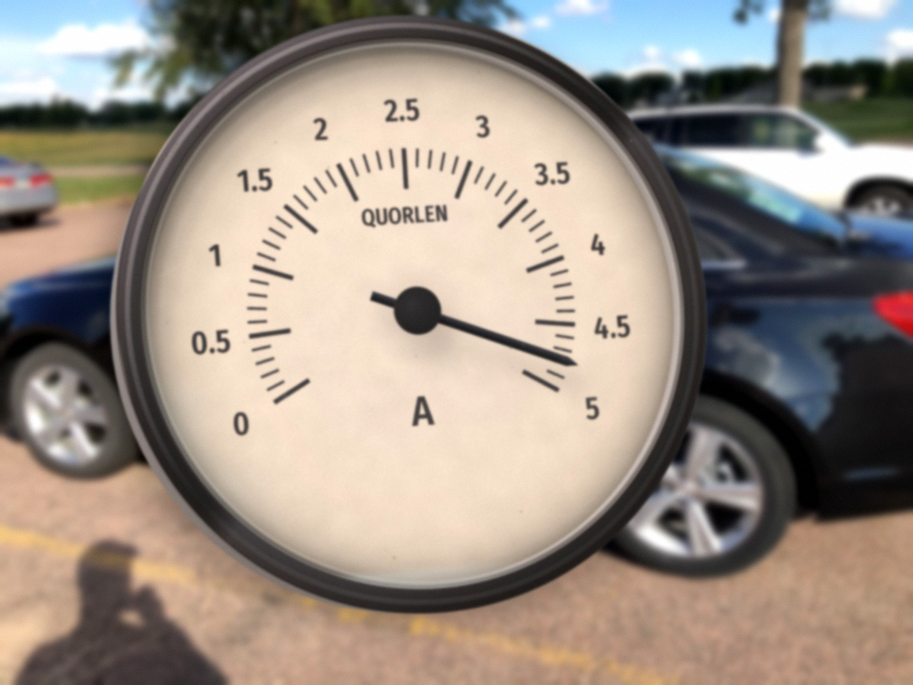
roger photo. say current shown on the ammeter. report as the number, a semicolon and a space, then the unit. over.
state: 4.8; A
